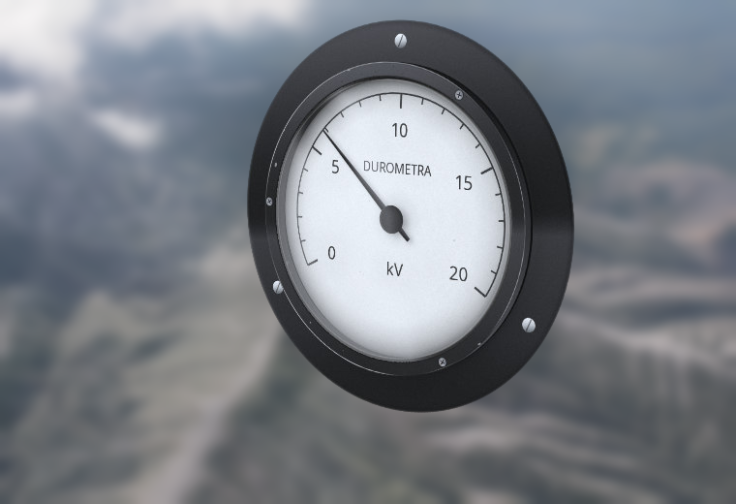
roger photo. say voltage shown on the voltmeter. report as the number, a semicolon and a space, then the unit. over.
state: 6; kV
